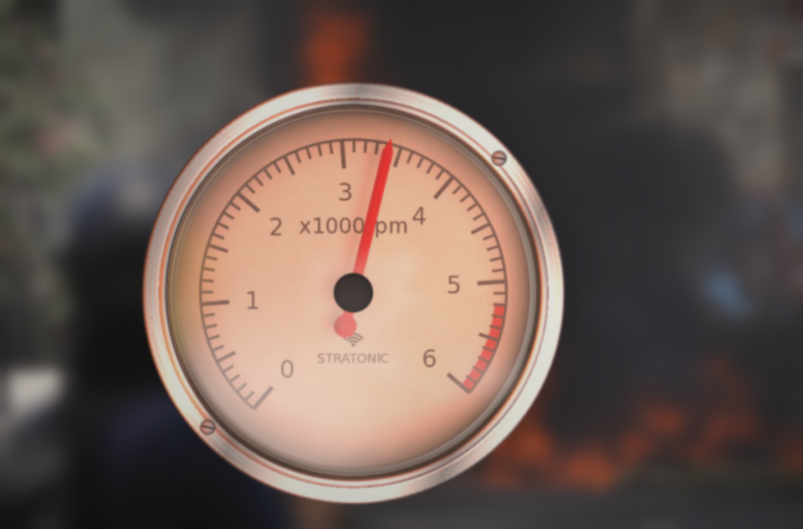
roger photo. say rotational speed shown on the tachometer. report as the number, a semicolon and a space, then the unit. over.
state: 3400; rpm
